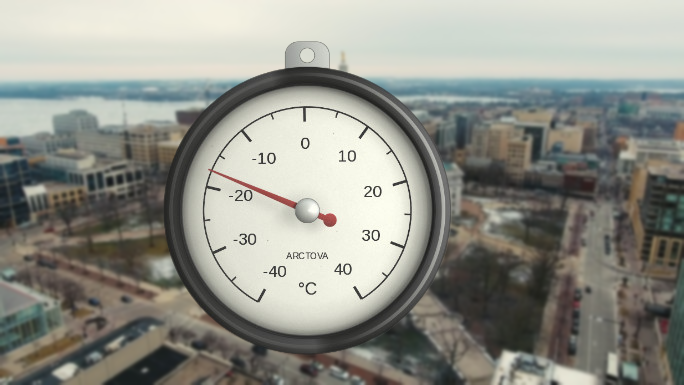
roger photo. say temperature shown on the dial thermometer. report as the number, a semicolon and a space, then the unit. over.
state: -17.5; °C
